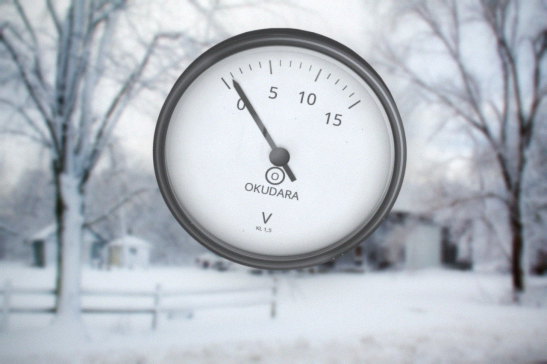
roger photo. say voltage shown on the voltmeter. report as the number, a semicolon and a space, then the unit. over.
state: 1; V
